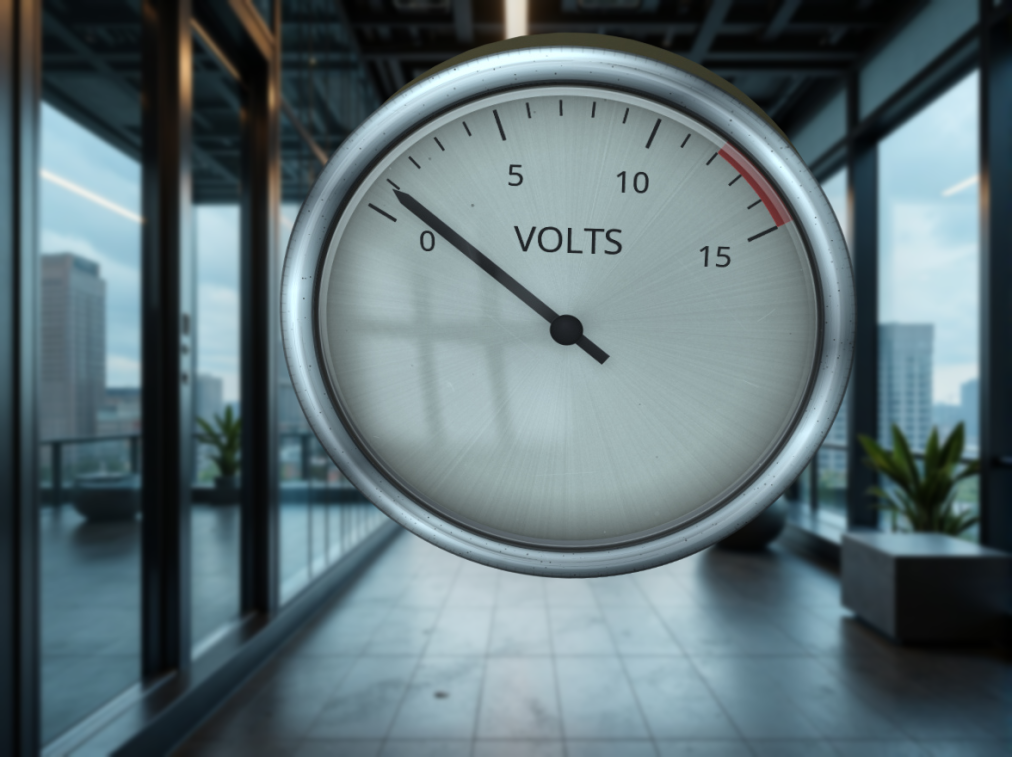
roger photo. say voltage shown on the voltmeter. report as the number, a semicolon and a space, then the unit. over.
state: 1; V
